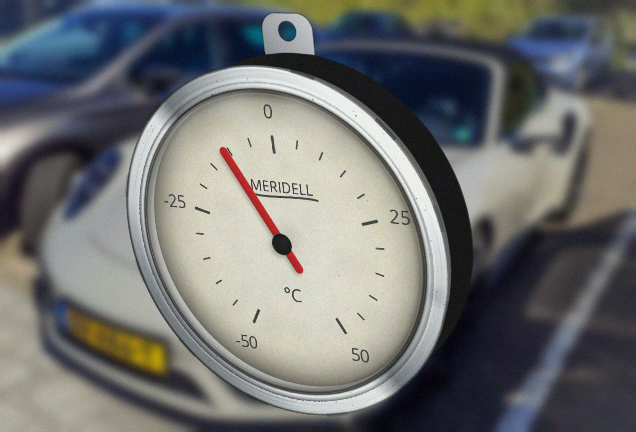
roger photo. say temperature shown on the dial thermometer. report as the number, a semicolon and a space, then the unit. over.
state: -10; °C
